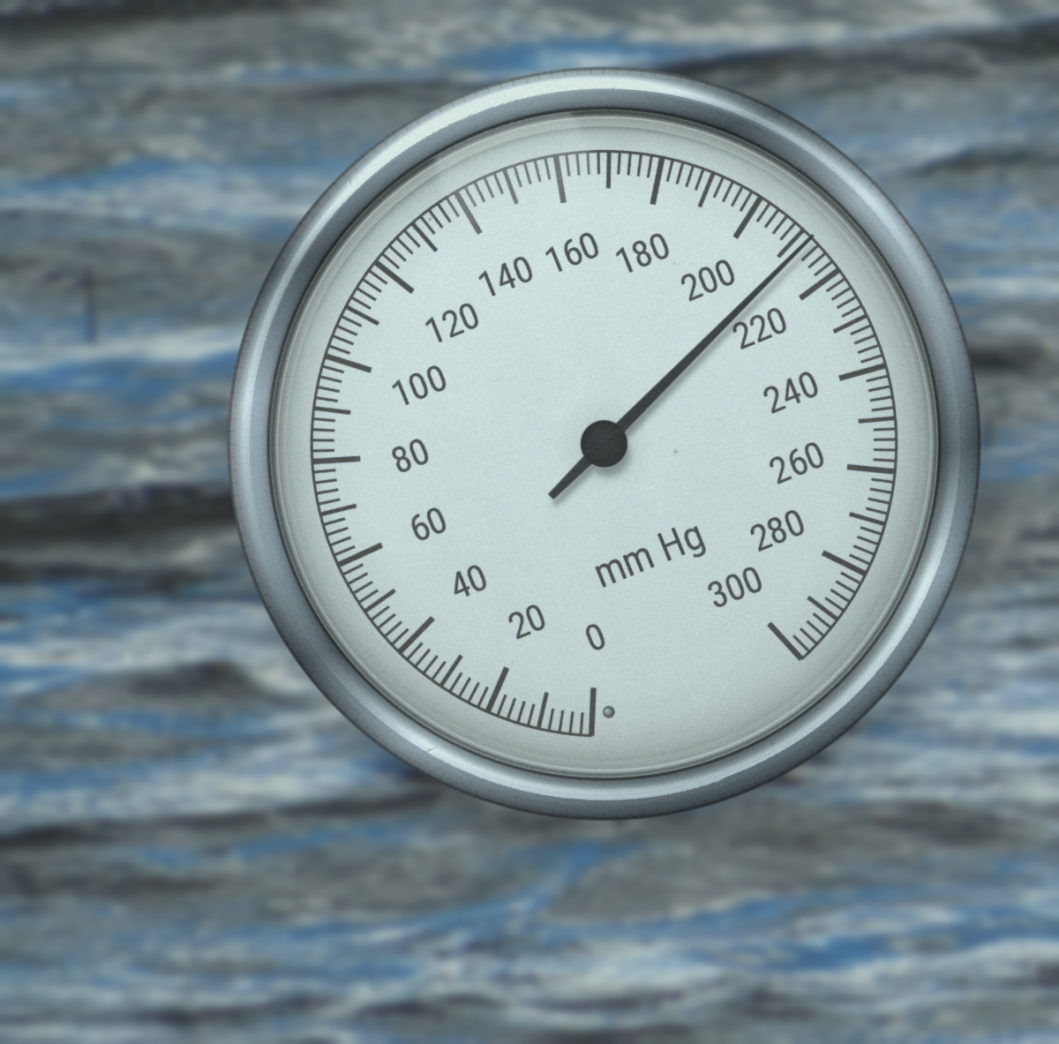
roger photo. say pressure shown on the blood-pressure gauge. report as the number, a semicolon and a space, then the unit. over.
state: 212; mmHg
